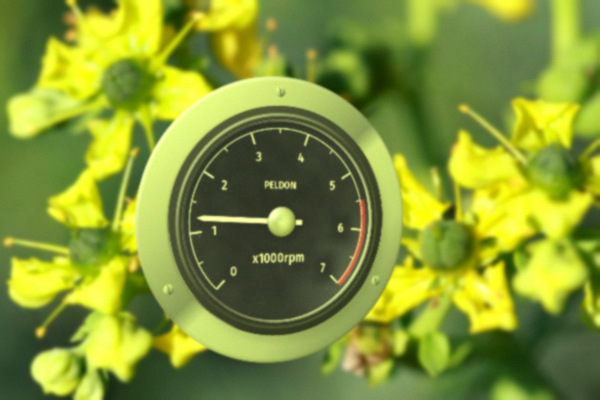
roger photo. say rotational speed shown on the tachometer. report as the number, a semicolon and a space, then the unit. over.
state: 1250; rpm
